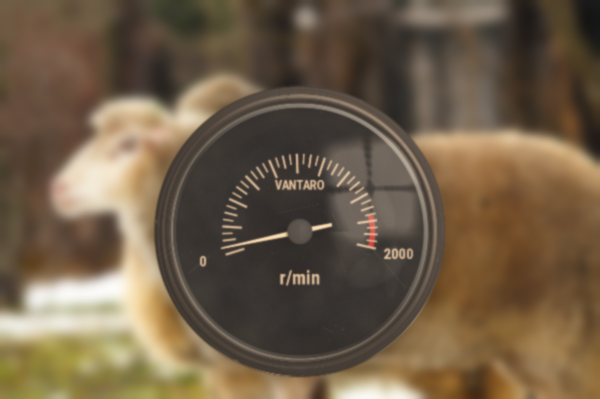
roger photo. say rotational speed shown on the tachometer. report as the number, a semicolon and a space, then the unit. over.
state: 50; rpm
